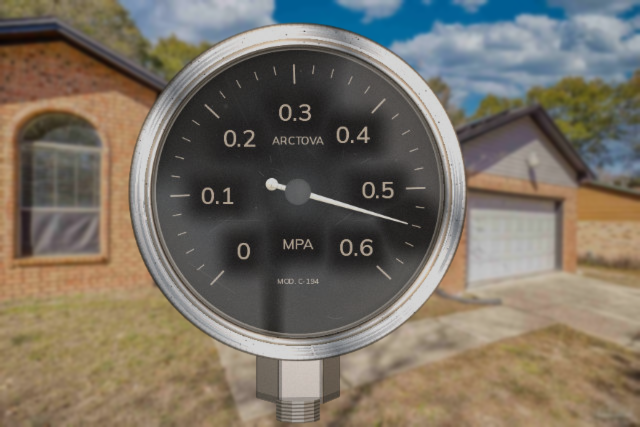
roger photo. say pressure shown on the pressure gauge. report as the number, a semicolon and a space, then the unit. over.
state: 0.54; MPa
